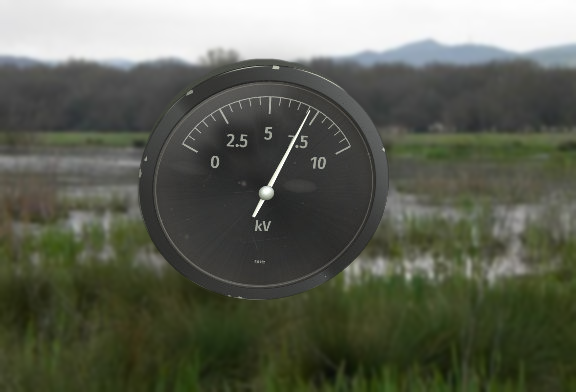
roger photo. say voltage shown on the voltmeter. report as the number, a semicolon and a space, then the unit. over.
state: 7; kV
